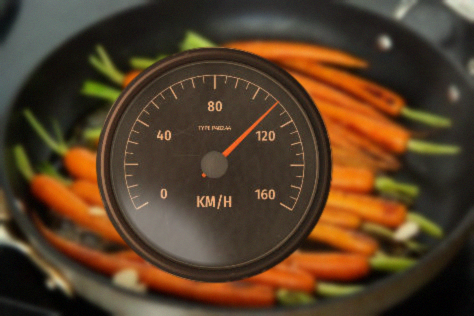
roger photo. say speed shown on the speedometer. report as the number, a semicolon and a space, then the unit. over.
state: 110; km/h
